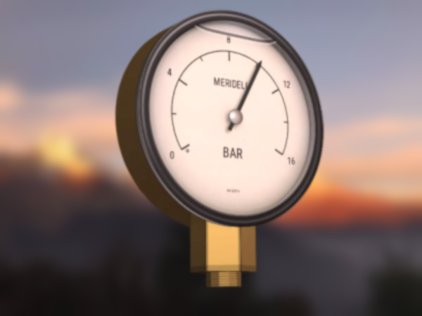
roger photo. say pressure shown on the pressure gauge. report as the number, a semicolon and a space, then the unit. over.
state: 10; bar
